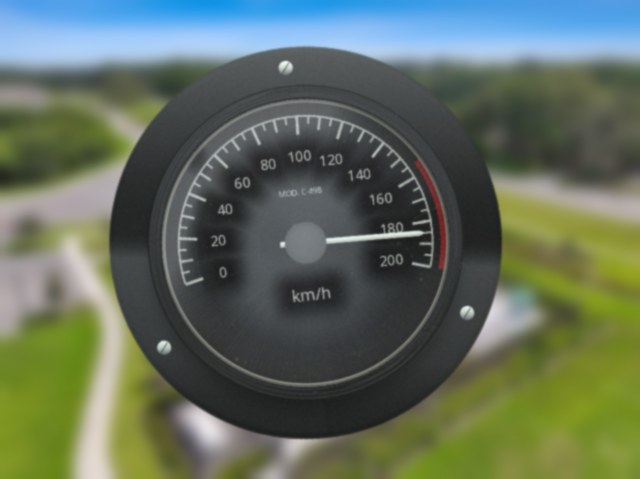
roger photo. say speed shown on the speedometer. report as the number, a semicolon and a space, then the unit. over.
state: 185; km/h
